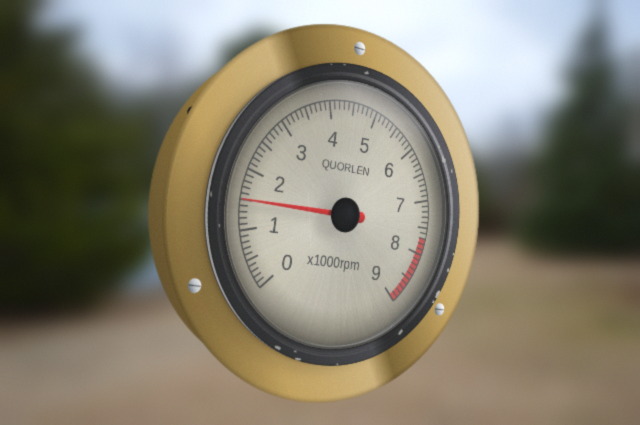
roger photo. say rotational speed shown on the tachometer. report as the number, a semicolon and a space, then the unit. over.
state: 1500; rpm
